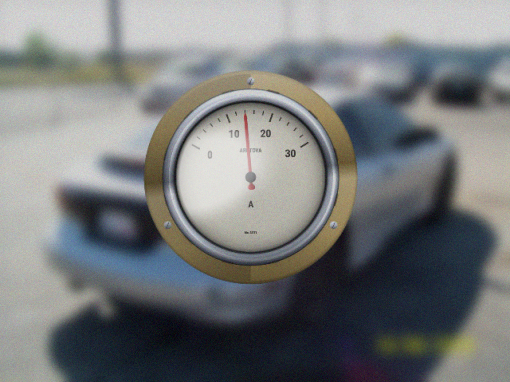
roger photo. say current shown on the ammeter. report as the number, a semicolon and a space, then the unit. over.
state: 14; A
